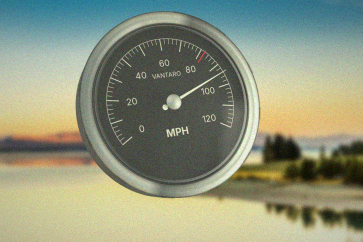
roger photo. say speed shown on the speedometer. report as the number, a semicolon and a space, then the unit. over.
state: 94; mph
